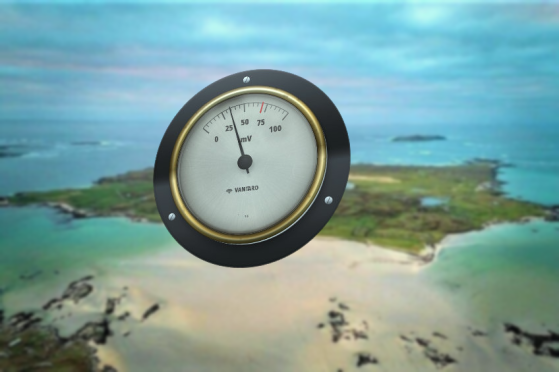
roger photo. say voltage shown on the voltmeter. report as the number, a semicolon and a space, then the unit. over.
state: 35; mV
